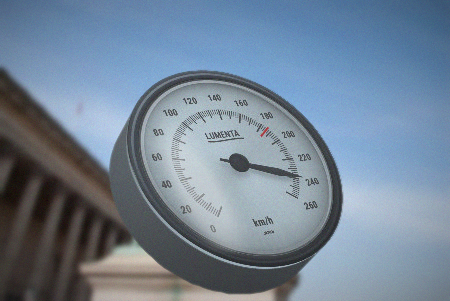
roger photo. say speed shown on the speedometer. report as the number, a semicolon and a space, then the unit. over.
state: 240; km/h
